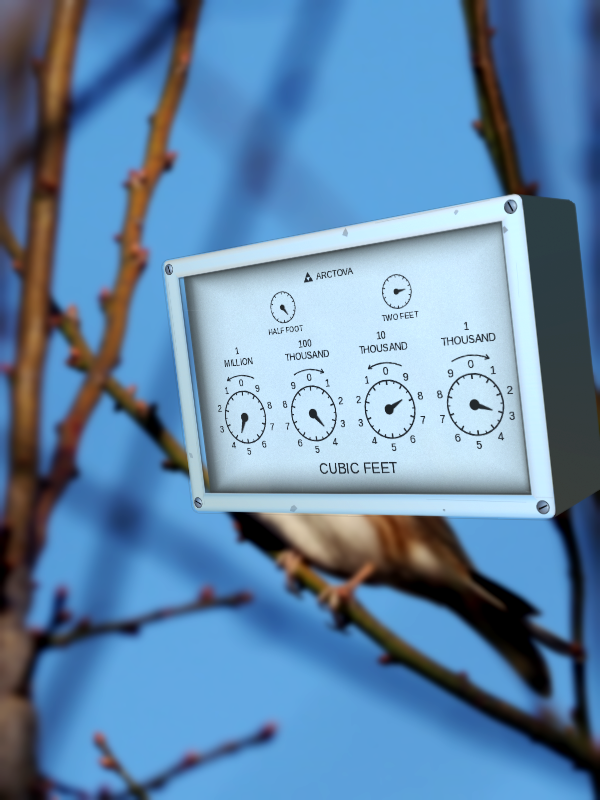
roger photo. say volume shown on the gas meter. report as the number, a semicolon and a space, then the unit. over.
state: 438300; ft³
